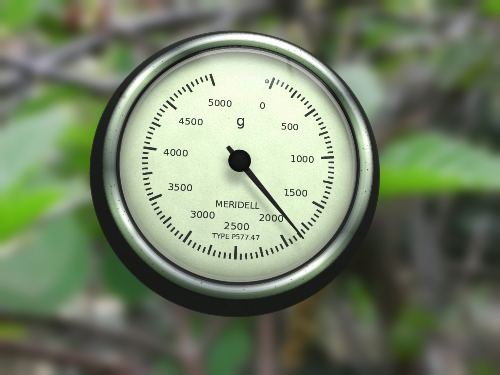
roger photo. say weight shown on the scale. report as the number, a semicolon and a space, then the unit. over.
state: 1850; g
